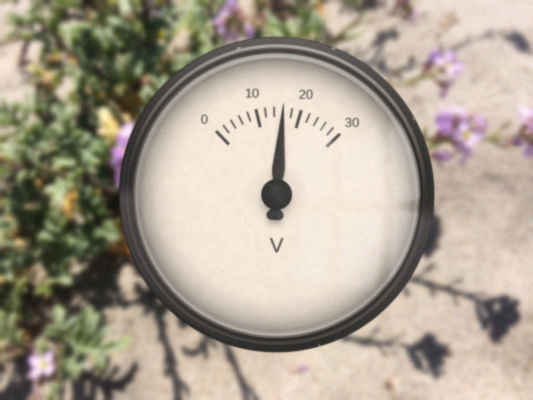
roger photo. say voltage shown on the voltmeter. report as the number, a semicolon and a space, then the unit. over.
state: 16; V
